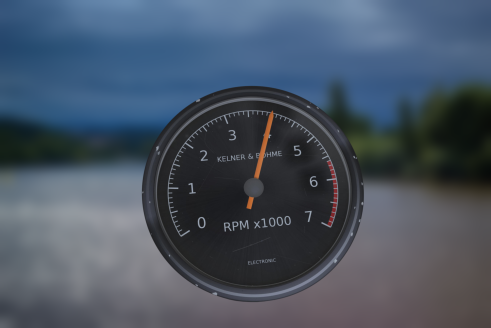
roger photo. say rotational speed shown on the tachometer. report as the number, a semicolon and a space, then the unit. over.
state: 4000; rpm
